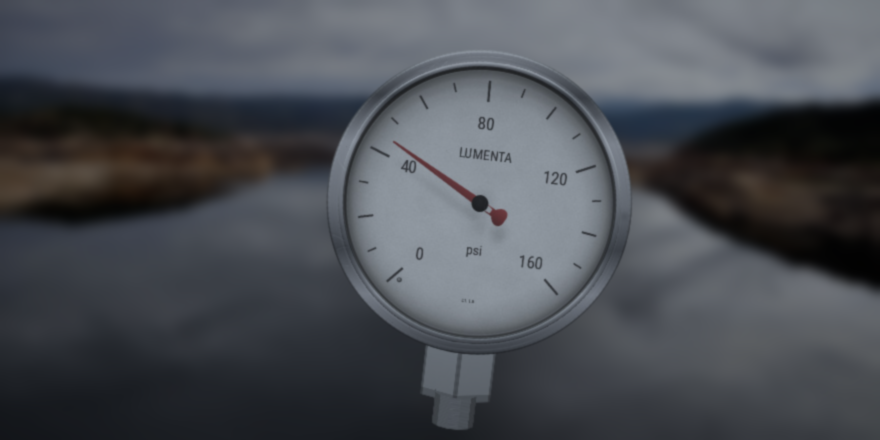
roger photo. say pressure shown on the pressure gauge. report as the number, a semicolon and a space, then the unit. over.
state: 45; psi
